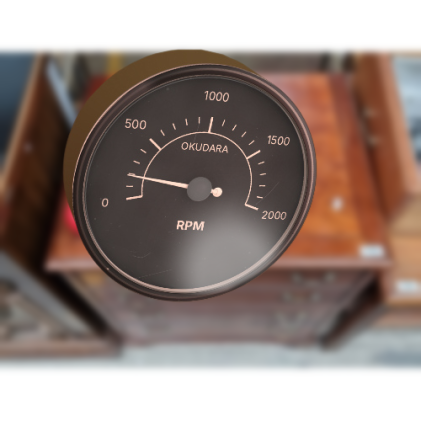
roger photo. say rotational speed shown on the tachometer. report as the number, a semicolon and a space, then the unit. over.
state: 200; rpm
